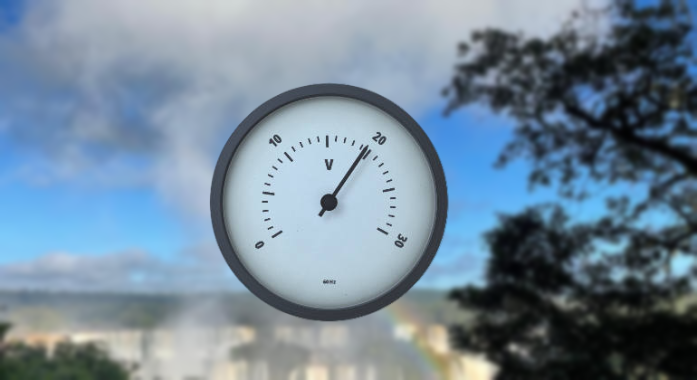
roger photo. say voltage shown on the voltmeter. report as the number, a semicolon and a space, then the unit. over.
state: 19.5; V
